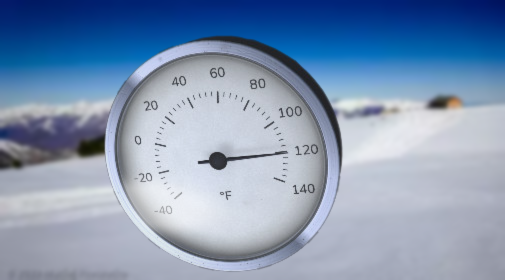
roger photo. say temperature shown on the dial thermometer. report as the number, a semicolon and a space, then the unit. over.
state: 120; °F
